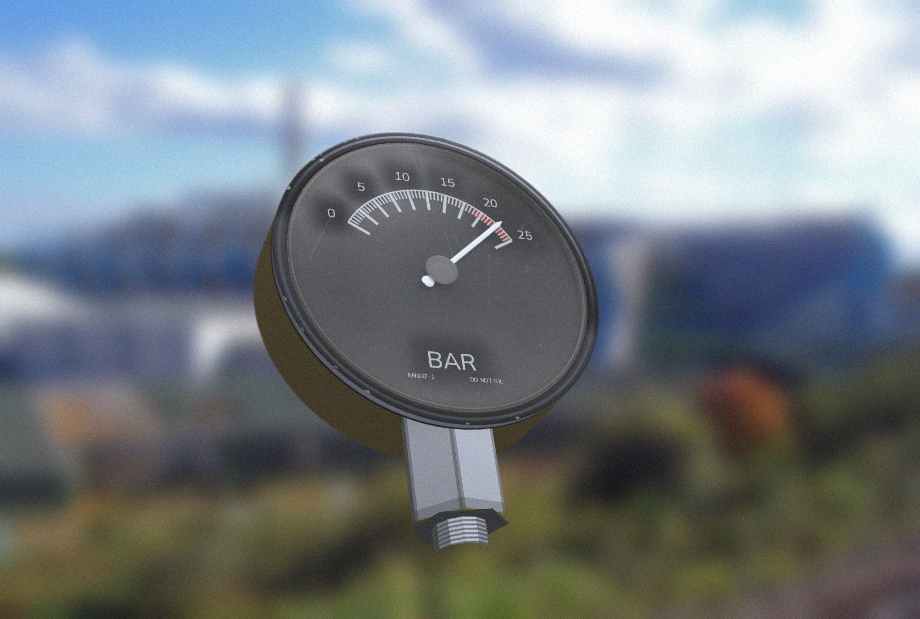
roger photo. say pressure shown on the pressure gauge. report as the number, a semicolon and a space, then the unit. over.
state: 22.5; bar
